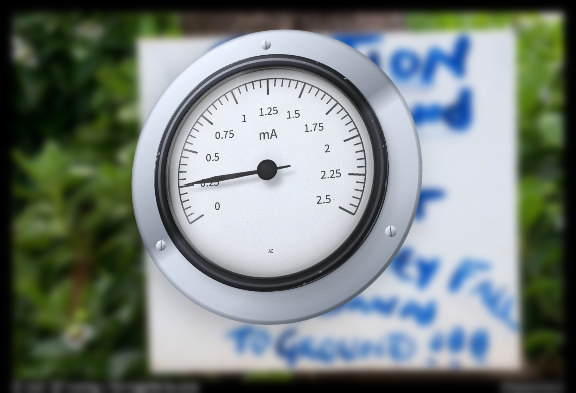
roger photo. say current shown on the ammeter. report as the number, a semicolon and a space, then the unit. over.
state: 0.25; mA
